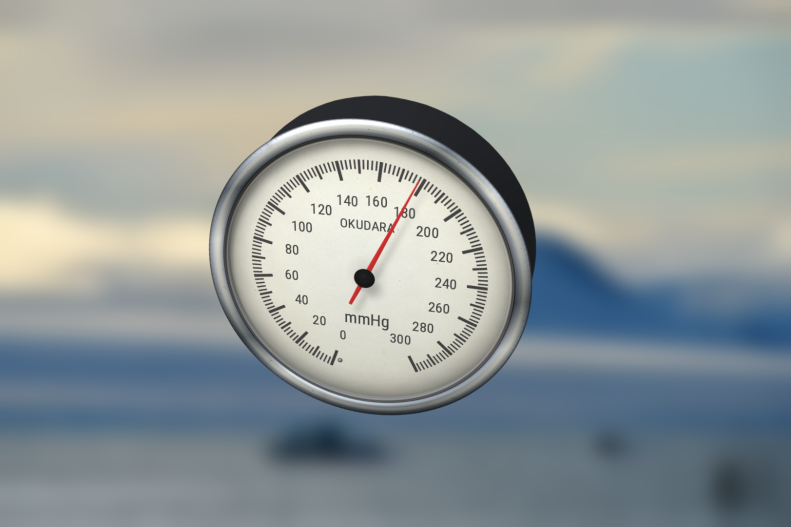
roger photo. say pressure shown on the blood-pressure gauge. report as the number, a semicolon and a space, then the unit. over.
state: 178; mmHg
